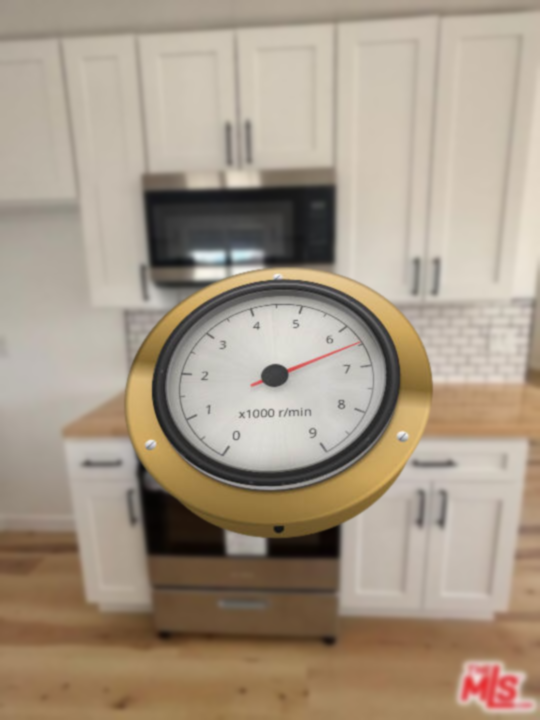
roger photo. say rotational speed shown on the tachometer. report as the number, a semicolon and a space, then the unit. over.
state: 6500; rpm
